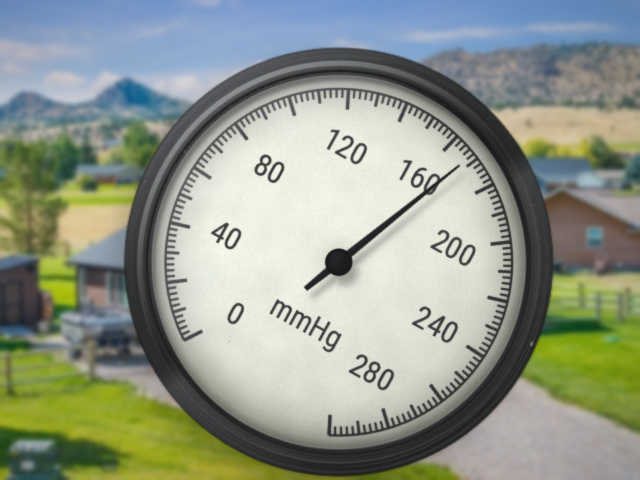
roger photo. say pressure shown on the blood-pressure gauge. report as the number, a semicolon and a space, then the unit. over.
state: 168; mmHg
